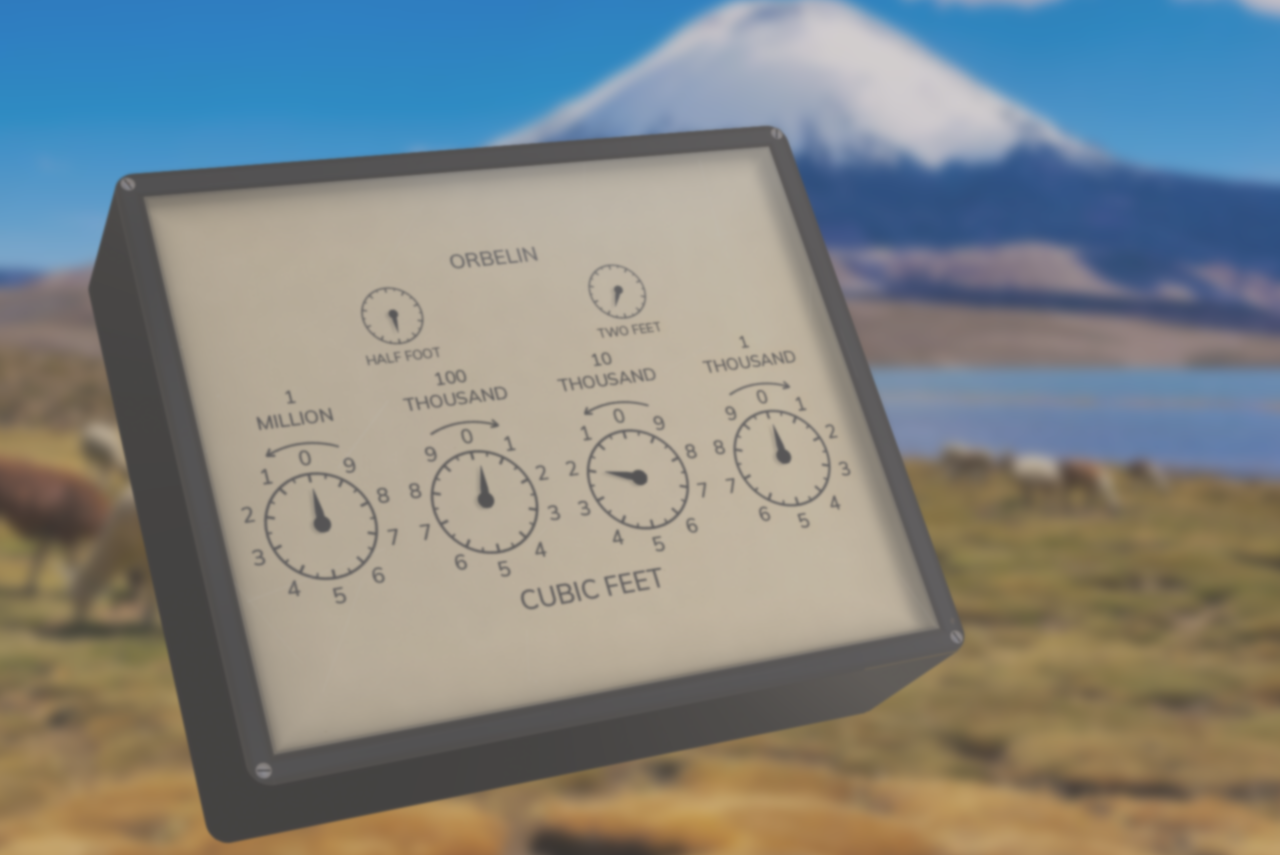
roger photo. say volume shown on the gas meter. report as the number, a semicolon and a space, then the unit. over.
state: 2000; ft³
